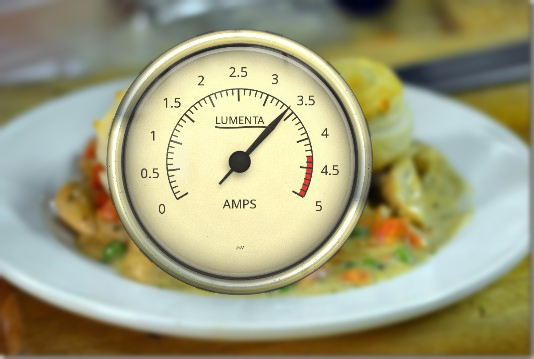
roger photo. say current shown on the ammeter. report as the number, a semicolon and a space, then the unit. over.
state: 3.4; A
